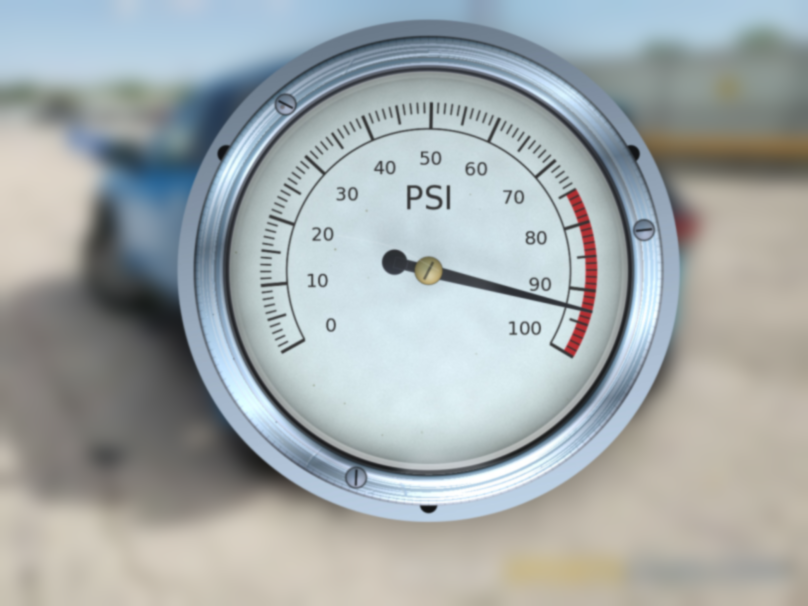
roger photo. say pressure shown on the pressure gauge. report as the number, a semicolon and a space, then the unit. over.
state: 93; psi
